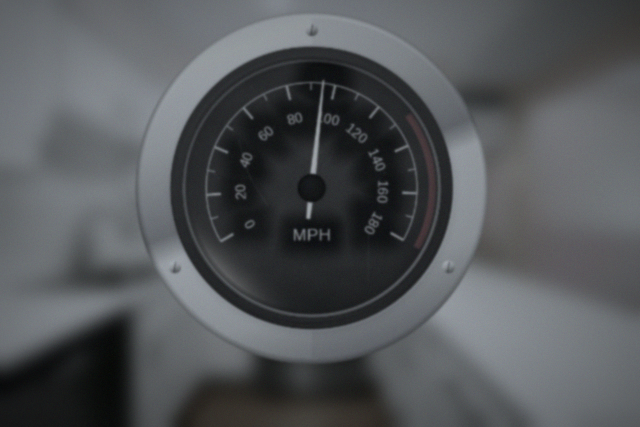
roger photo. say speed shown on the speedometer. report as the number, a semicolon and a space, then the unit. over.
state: 95; mph
